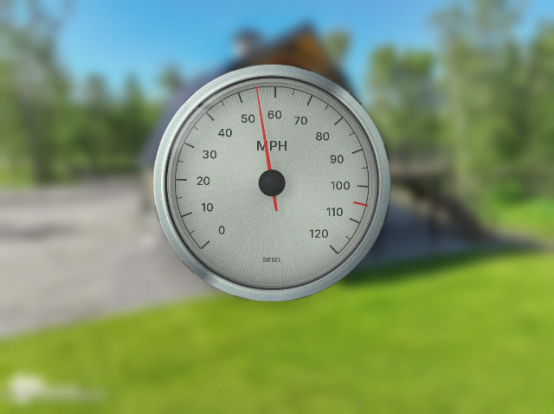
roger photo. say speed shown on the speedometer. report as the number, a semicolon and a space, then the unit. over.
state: 55; mph
